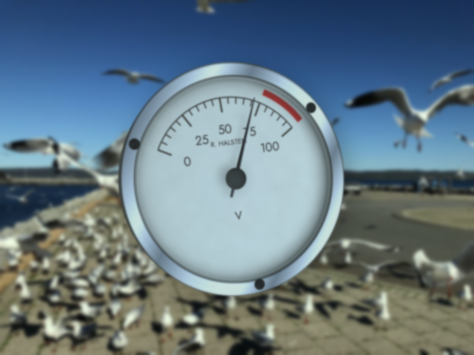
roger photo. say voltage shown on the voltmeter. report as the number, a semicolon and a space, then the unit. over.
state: 70; V
